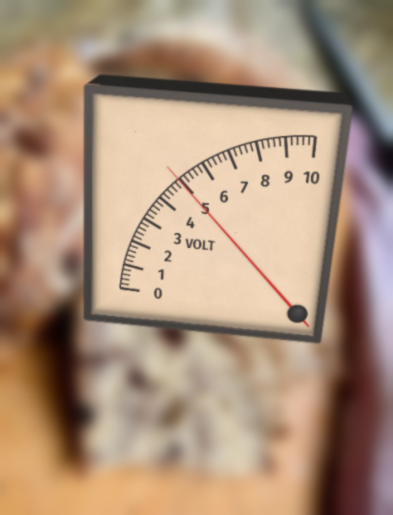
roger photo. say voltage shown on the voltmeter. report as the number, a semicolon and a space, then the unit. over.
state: 5; V
